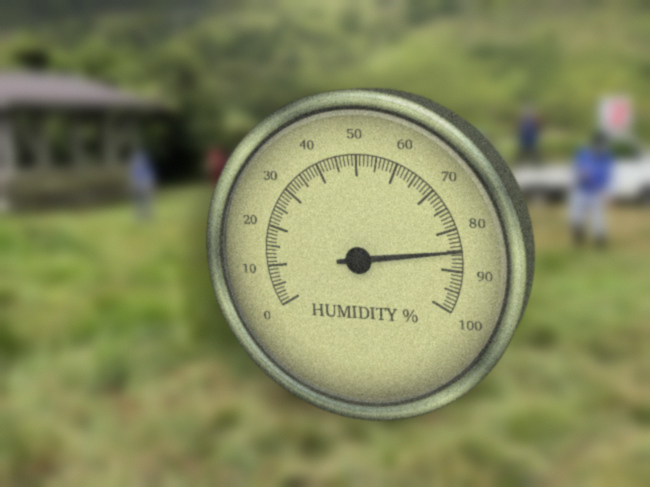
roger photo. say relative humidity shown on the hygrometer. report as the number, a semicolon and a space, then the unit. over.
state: 85; %
